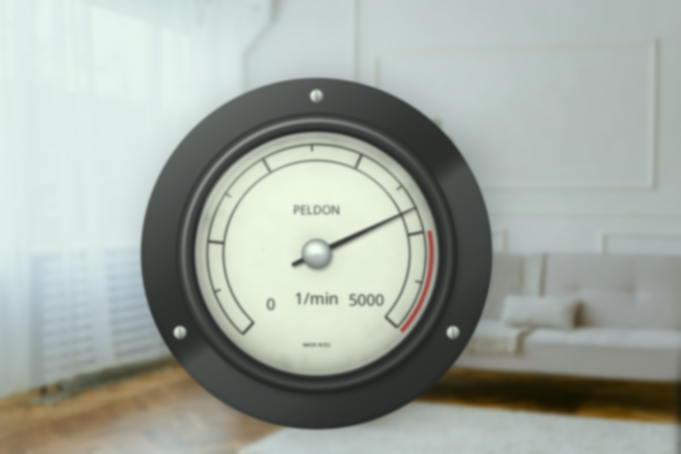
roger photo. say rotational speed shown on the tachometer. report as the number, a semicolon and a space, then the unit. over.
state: 3750; rpm
